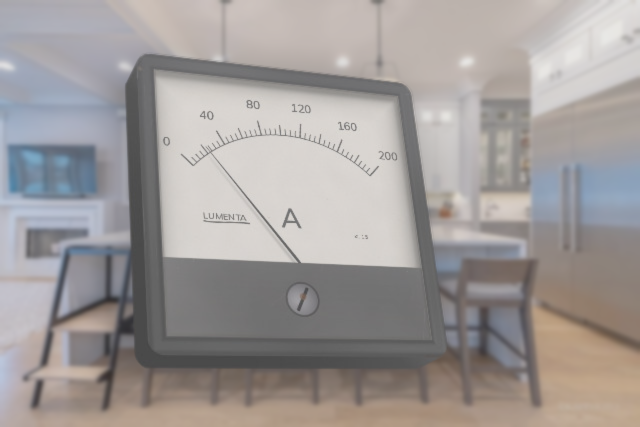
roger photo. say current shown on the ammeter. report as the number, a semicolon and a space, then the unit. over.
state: 20; A
